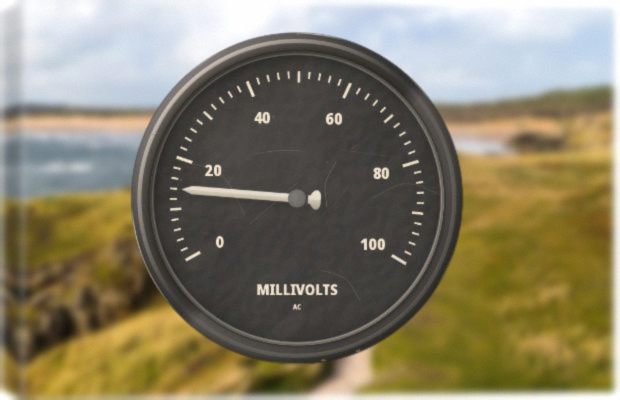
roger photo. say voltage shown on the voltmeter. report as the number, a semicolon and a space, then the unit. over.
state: 14; mV
